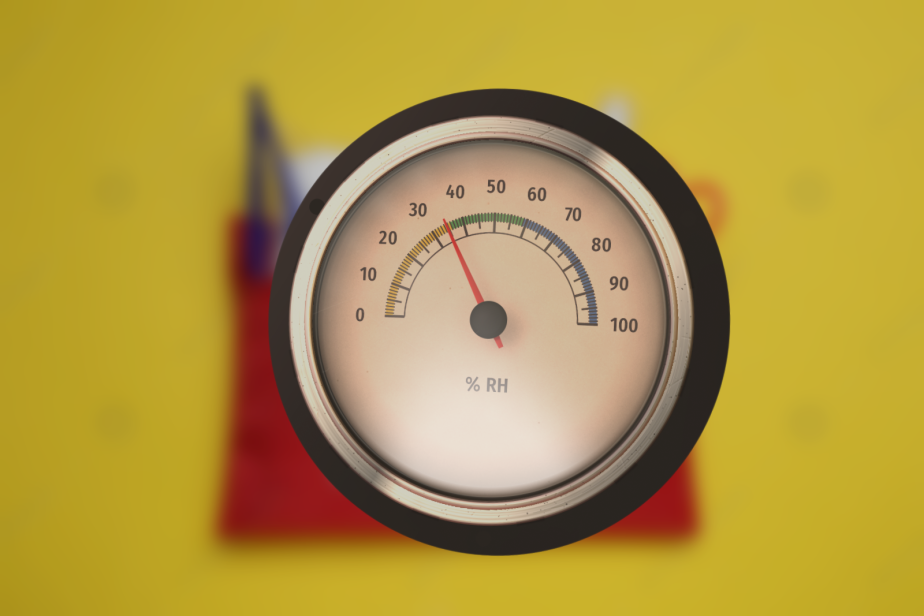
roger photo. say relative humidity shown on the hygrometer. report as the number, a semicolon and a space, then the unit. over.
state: 35; %
